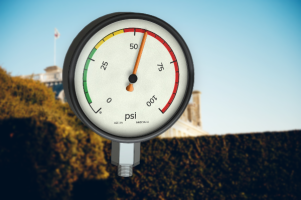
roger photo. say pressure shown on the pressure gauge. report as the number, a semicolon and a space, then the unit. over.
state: 55; psi
